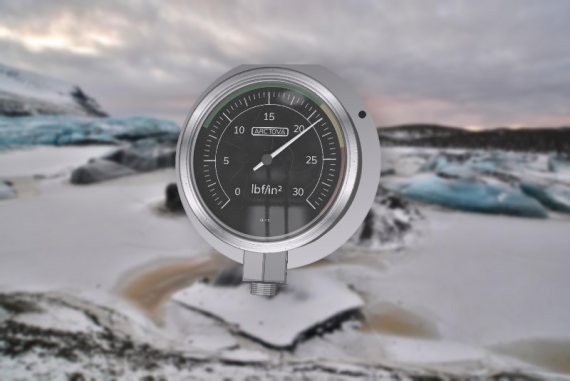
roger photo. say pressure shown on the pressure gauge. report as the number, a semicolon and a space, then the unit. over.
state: 21; psi
